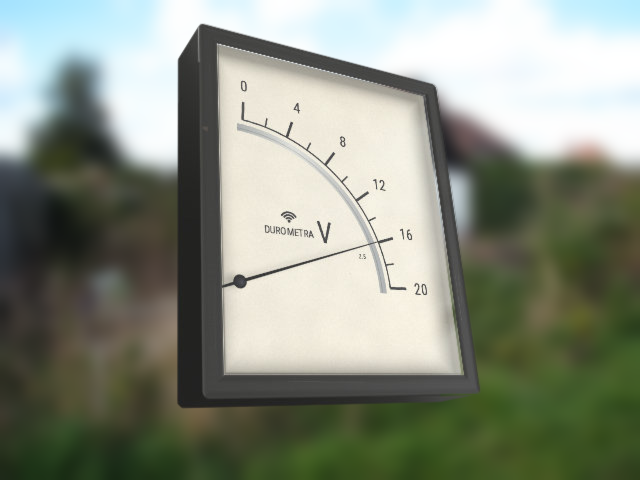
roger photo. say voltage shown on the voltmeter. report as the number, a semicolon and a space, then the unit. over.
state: 16; V
